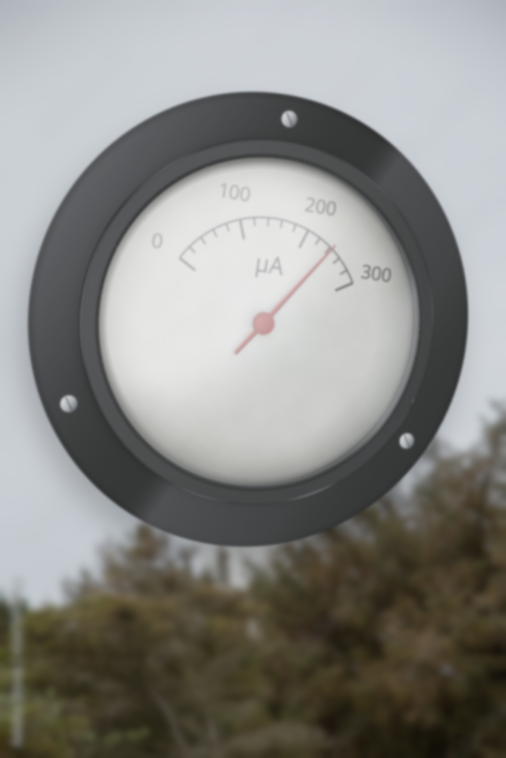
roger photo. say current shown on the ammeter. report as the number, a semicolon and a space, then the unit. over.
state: 240; µA
